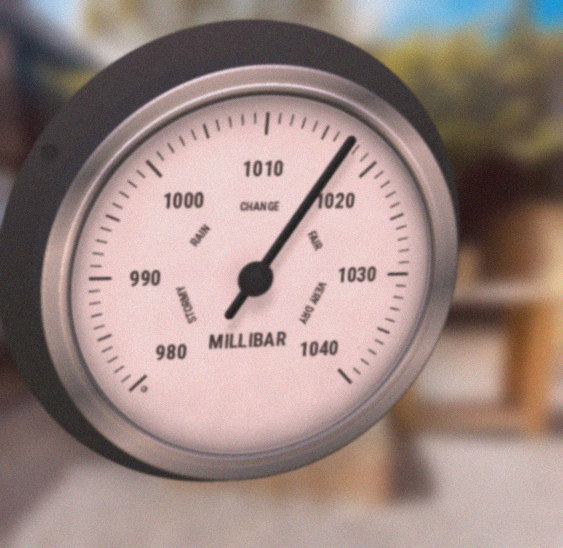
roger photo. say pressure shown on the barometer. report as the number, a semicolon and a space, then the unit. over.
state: 1017; mbar
